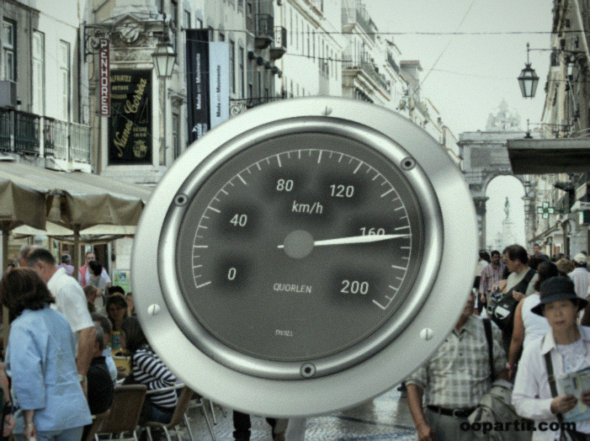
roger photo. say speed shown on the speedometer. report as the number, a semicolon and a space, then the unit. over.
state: 165; km/h
